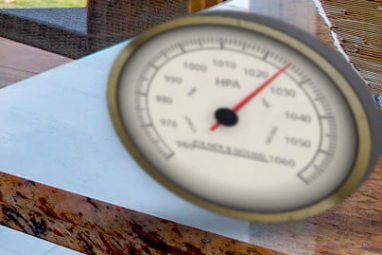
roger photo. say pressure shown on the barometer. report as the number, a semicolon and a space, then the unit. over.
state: 1025; hPa
